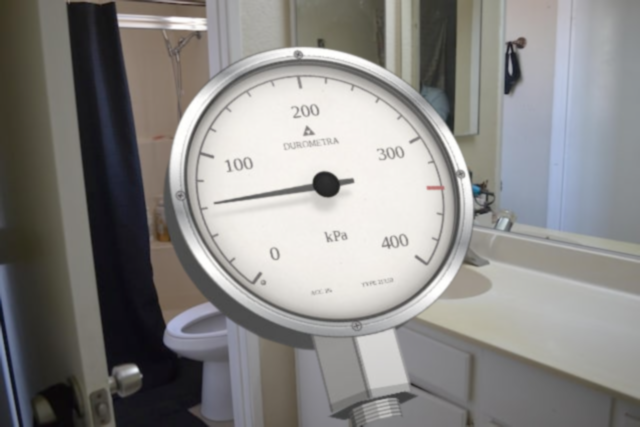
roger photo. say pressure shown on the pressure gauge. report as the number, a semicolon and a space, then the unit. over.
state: 60; kPa
